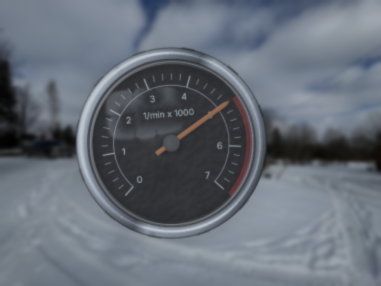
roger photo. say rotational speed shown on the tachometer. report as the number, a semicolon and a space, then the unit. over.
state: 5000; rpm
